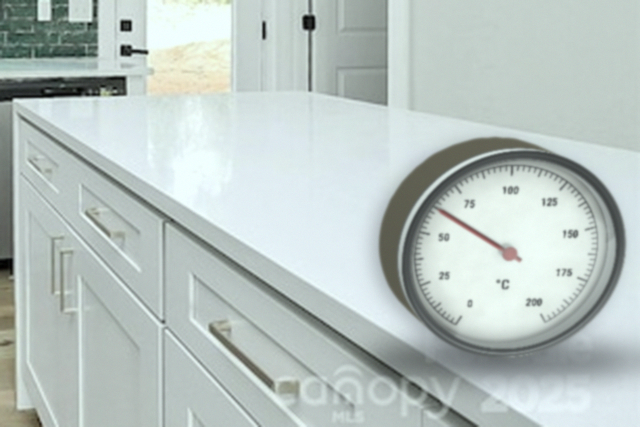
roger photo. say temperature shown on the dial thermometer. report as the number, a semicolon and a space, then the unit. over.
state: 62.5; °C
